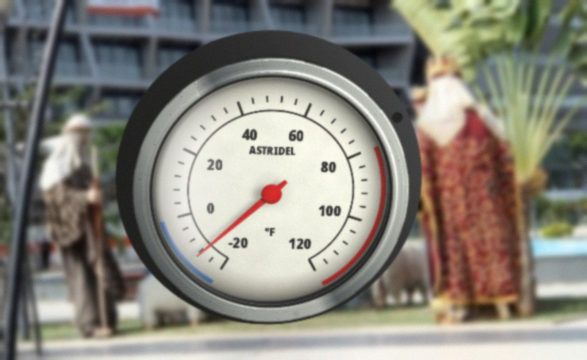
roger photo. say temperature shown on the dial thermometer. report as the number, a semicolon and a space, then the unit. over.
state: -12; °F
